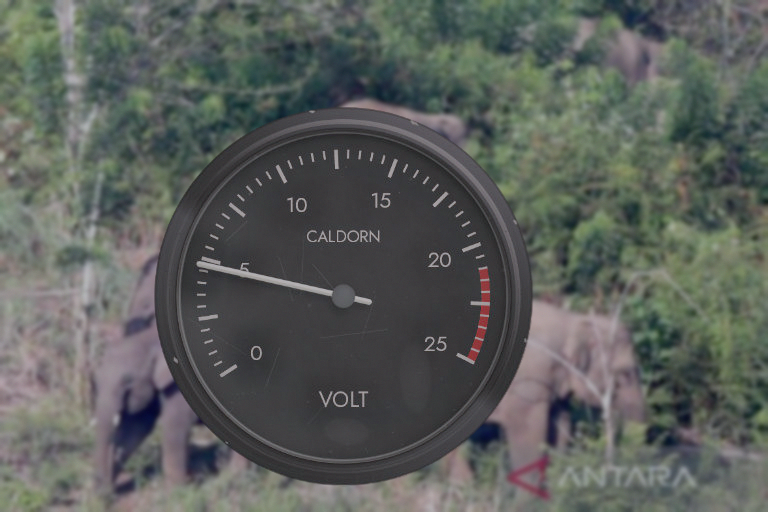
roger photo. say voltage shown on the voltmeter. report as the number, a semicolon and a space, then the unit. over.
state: 4.75; V
